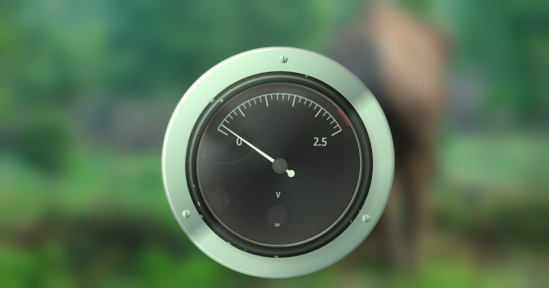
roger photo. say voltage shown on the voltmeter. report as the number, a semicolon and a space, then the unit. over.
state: 0.1; V
